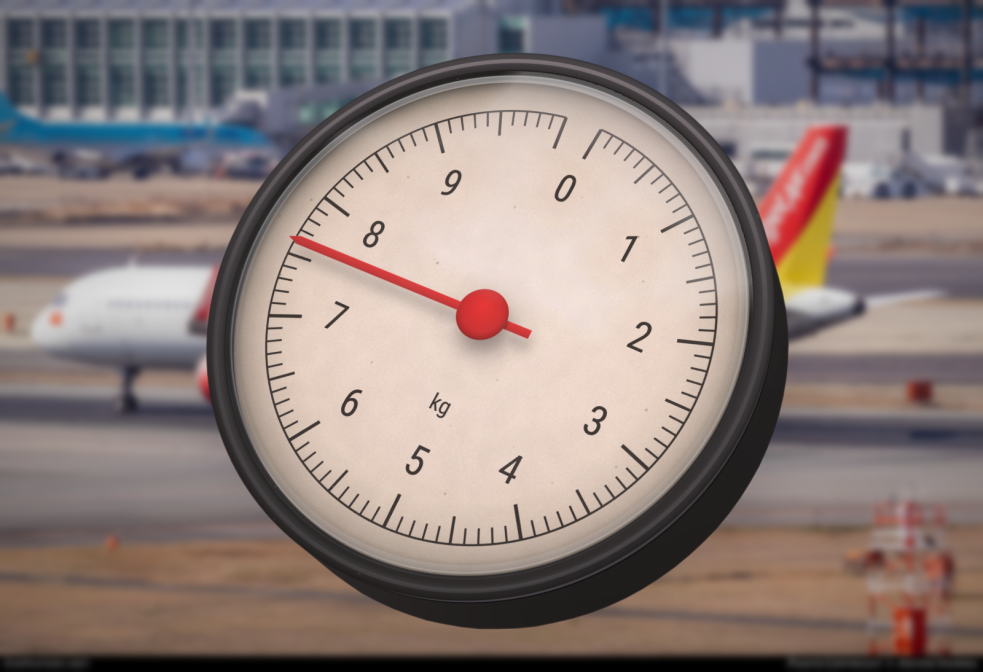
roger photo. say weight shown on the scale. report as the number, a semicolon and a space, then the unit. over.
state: 7.6; kg
